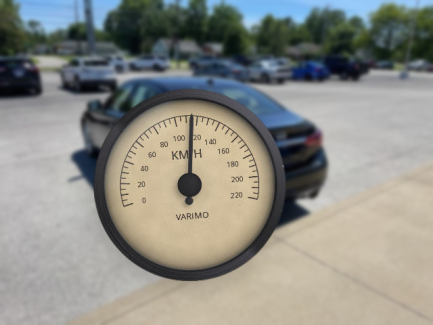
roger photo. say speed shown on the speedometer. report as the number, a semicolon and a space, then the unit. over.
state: 115; km/h
